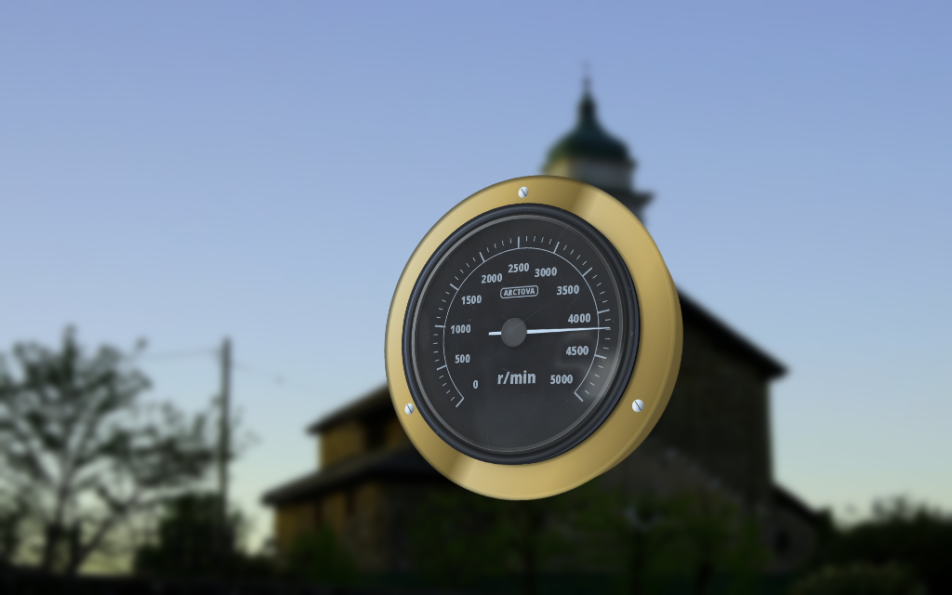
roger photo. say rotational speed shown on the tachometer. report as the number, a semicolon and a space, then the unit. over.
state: 4200; rpm
